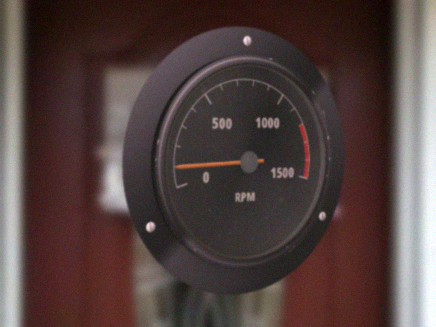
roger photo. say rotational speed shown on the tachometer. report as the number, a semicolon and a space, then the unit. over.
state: 100; rpm
